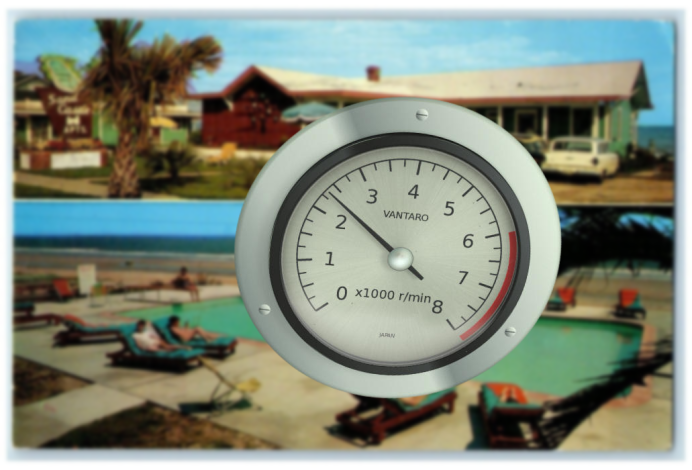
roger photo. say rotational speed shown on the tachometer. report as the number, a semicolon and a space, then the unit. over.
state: 2375; rpm
